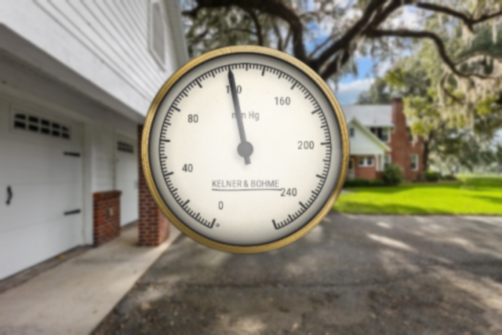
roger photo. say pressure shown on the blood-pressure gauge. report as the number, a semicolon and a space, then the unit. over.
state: 120; mmHg
